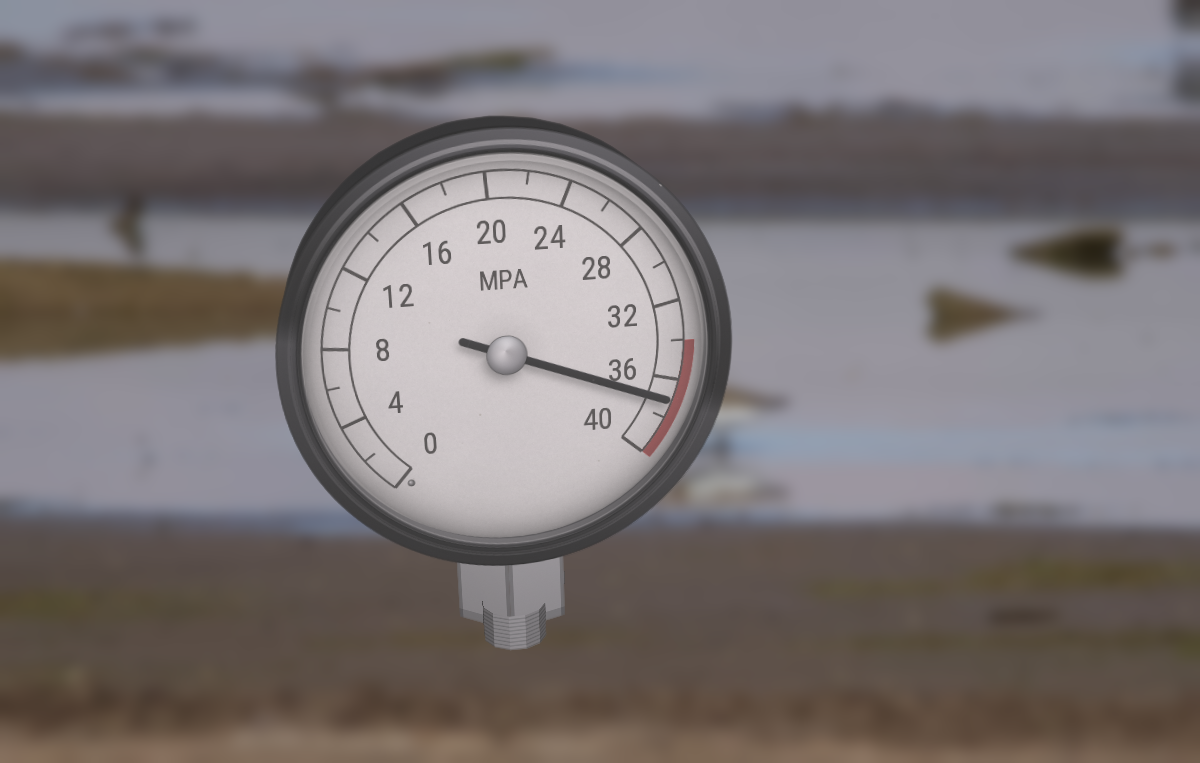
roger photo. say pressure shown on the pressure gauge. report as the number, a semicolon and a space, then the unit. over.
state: 37; MPa
